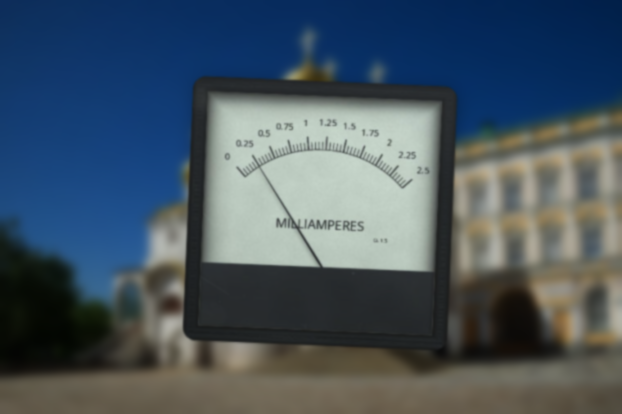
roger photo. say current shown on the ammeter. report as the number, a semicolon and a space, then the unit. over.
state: 0.25; mA
